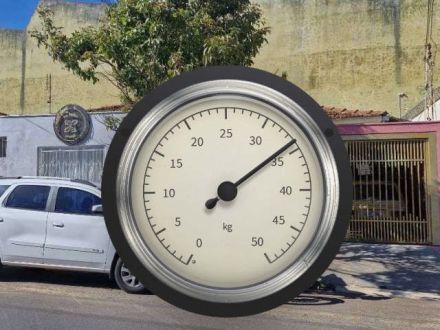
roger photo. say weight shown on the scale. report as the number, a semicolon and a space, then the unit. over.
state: 34; kg
